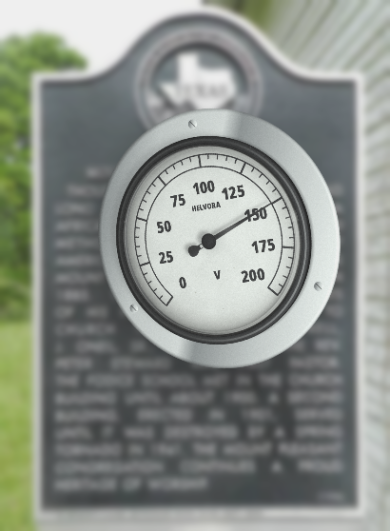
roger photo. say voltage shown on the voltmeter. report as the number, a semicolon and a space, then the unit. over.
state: 150; V
